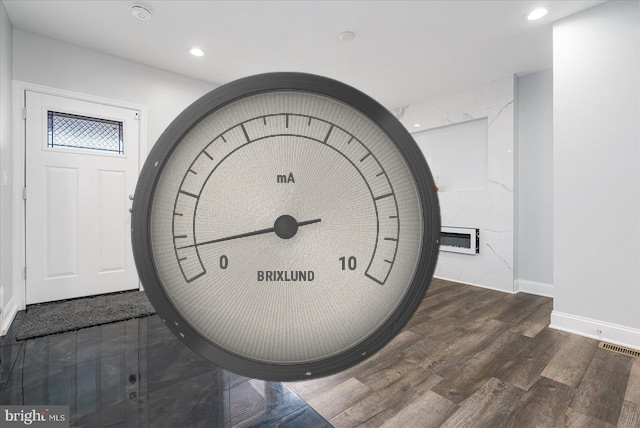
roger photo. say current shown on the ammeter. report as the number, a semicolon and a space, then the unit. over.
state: 0.75; mA
